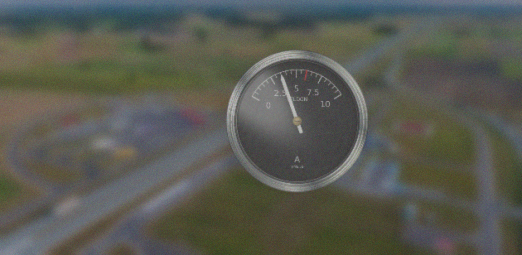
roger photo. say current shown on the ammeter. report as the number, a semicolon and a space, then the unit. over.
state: 3.5; A
